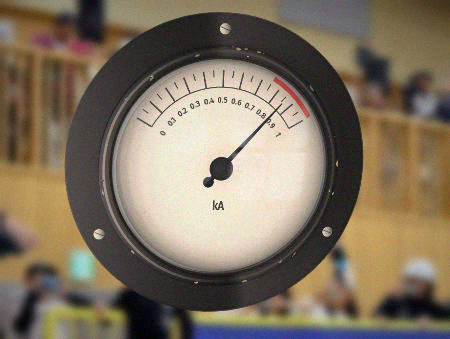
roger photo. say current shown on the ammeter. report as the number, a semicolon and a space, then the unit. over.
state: 0.85; kA
